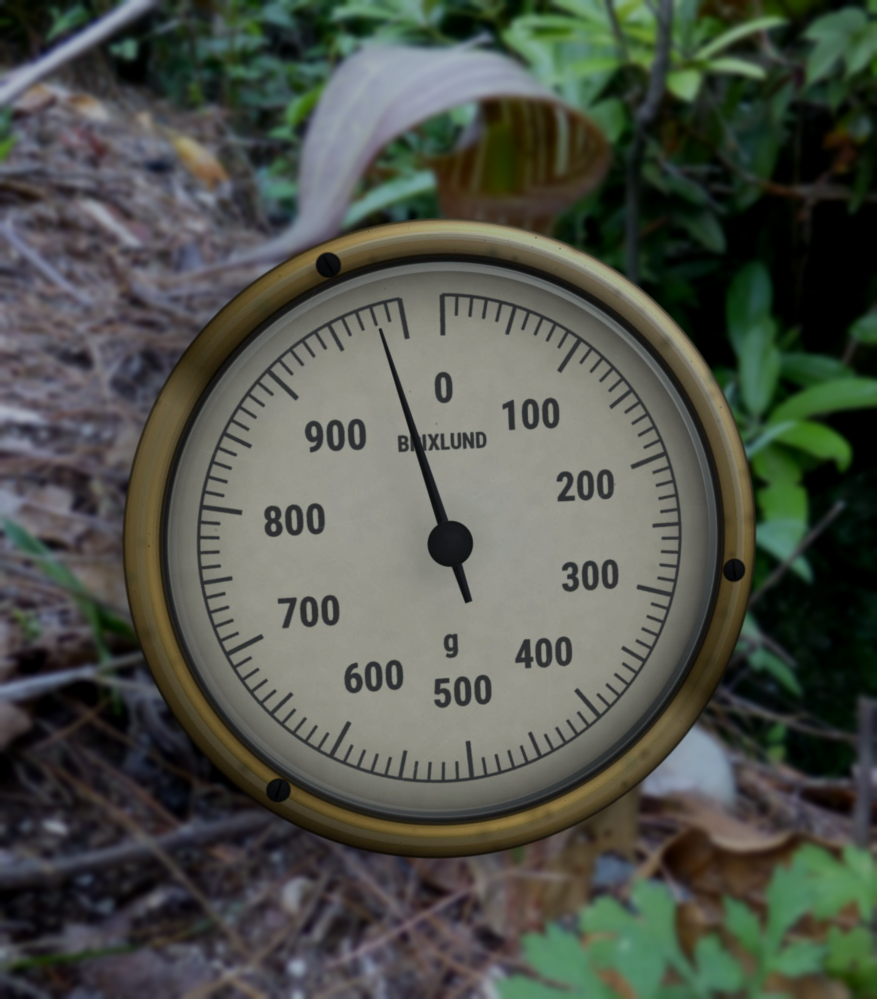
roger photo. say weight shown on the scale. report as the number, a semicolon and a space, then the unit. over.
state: 980; g
